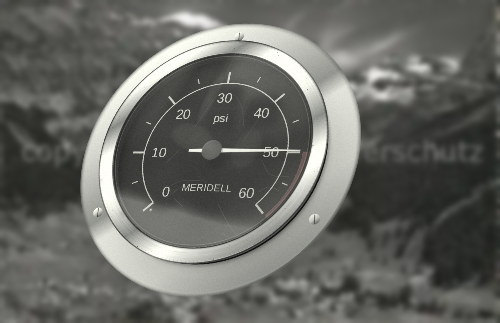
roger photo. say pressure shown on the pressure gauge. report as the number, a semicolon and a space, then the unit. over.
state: 50; psi
